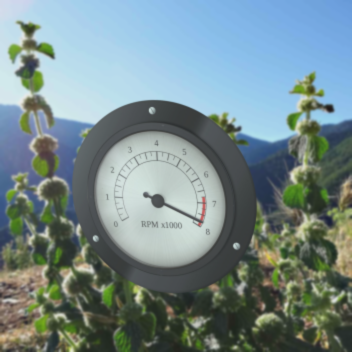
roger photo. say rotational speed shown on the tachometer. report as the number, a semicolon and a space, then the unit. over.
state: 7750; rpm
